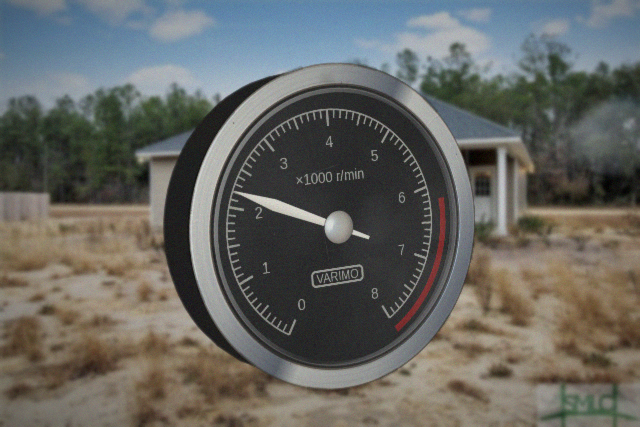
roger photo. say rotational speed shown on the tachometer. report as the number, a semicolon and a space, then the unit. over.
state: 2200; rpm
